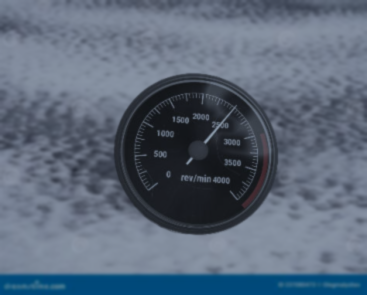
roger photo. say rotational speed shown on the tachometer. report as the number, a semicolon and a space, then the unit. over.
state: 2500; rpm
